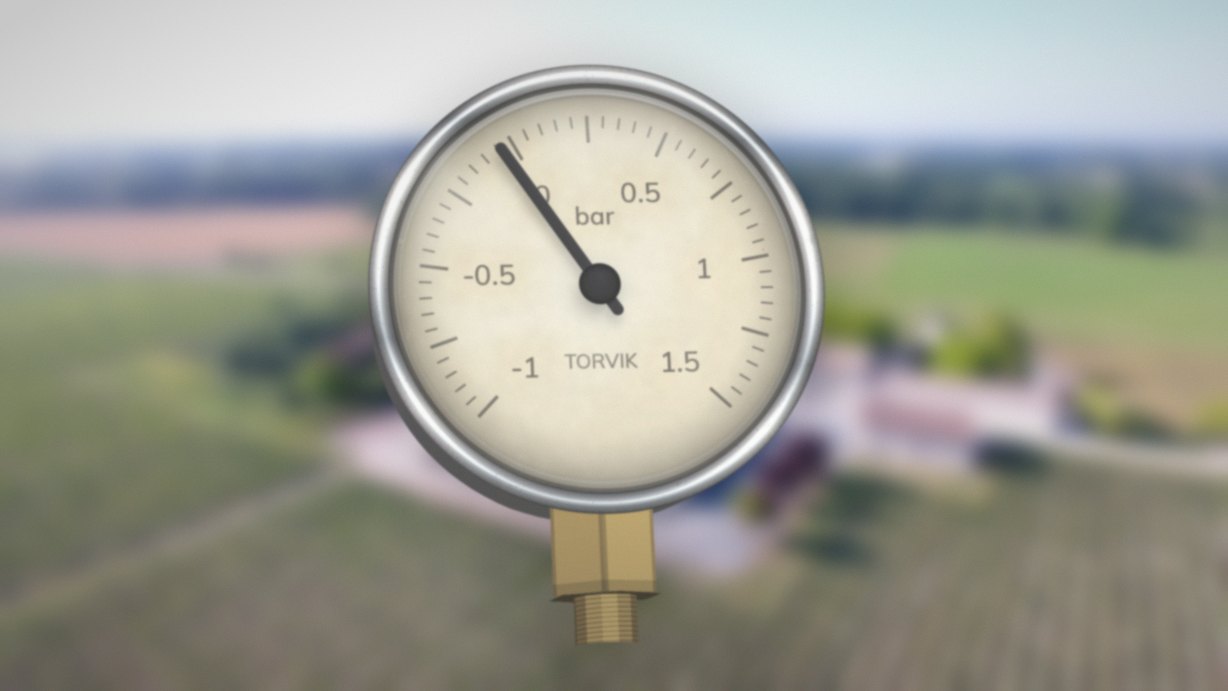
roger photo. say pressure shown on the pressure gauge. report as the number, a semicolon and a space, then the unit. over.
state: -0.05; bar
